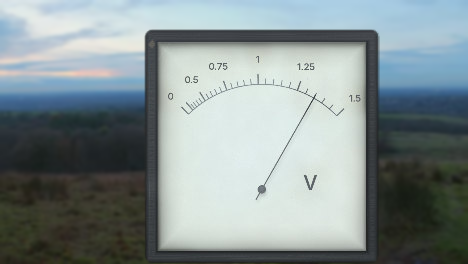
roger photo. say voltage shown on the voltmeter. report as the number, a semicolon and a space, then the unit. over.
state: 1.35; V
